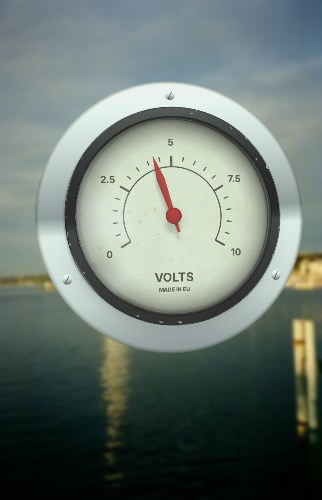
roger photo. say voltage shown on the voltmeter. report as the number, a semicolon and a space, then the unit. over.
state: 4.25; V
